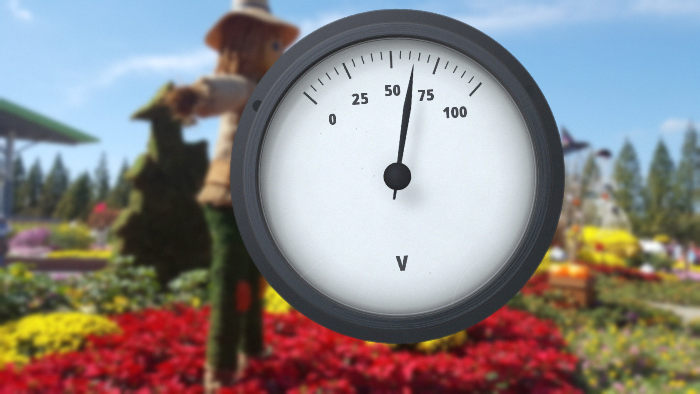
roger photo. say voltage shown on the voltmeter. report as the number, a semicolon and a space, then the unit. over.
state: 62.5; V
